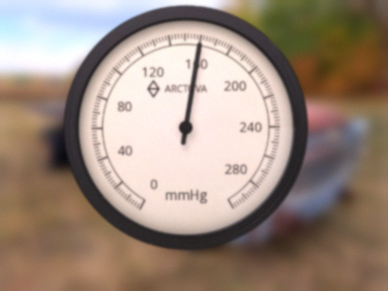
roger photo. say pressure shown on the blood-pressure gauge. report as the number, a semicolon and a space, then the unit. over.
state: 160; mmHg
